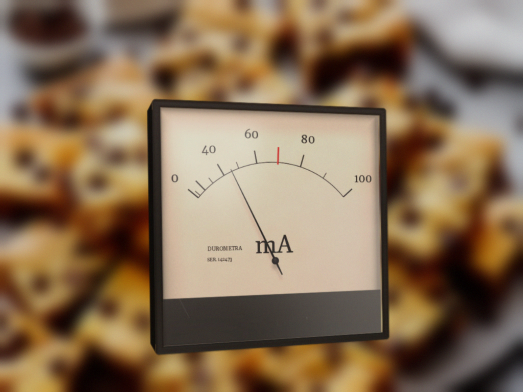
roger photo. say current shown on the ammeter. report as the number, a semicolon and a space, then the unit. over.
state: 45; mA
